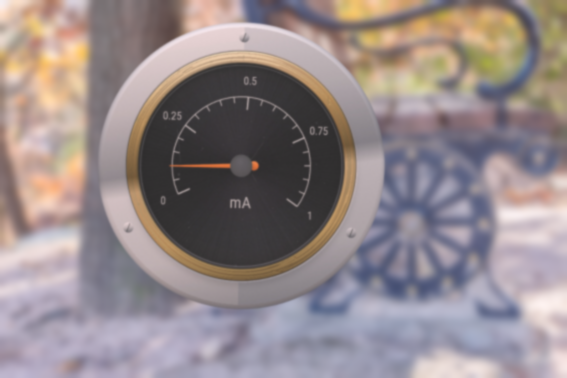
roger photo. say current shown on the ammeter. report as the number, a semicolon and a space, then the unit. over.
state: 0.1; mA
